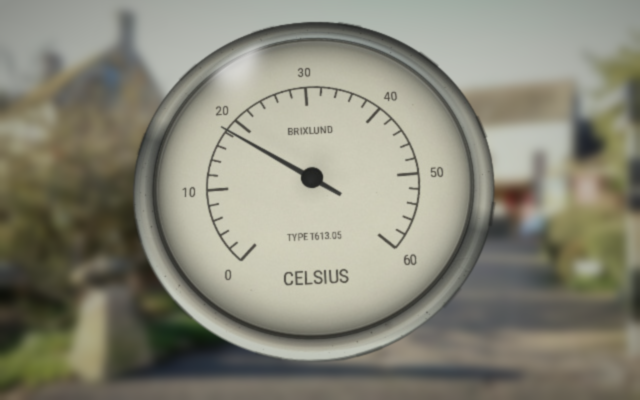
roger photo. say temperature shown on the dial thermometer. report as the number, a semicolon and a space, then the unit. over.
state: 18; °C
